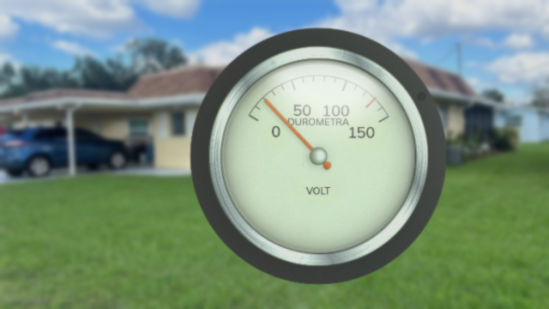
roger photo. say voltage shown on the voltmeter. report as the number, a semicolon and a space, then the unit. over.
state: 20; V
